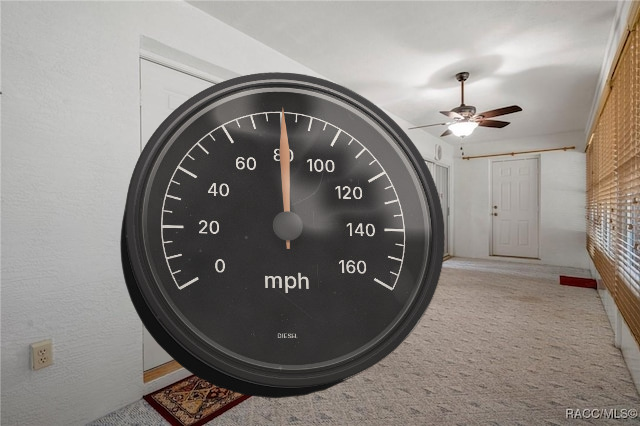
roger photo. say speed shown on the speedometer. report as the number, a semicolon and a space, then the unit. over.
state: 80; mph
